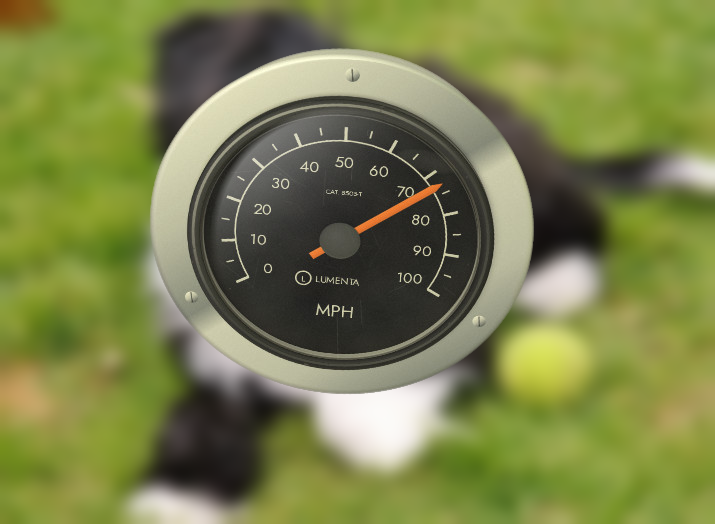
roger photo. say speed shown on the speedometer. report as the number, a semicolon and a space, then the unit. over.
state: 72.5; mph
